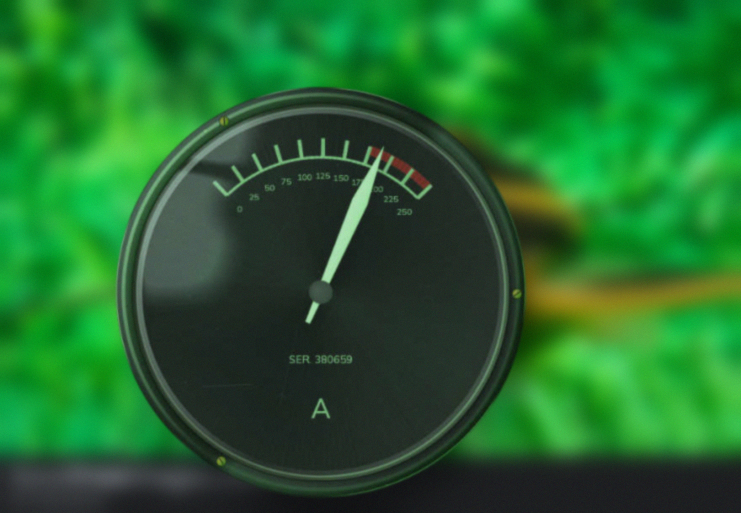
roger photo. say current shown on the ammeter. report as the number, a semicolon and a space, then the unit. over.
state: 187.5; A
